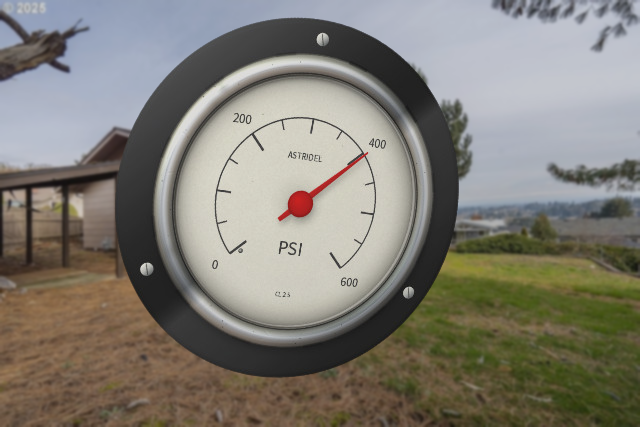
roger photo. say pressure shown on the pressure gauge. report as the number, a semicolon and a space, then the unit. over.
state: 400; psi
